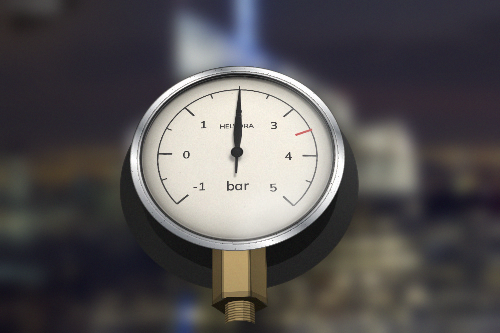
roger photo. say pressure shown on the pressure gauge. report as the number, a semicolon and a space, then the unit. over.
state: 2; bar
